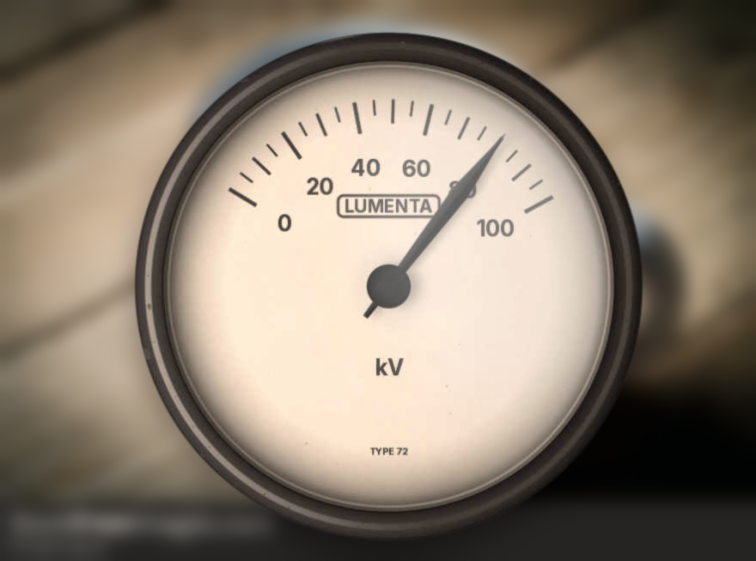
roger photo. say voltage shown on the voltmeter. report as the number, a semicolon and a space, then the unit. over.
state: 80; kV
